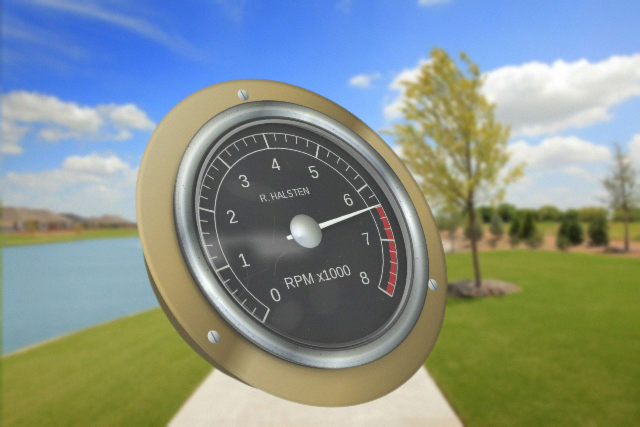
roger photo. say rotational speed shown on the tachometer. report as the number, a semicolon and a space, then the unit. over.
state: 6400; rpm
